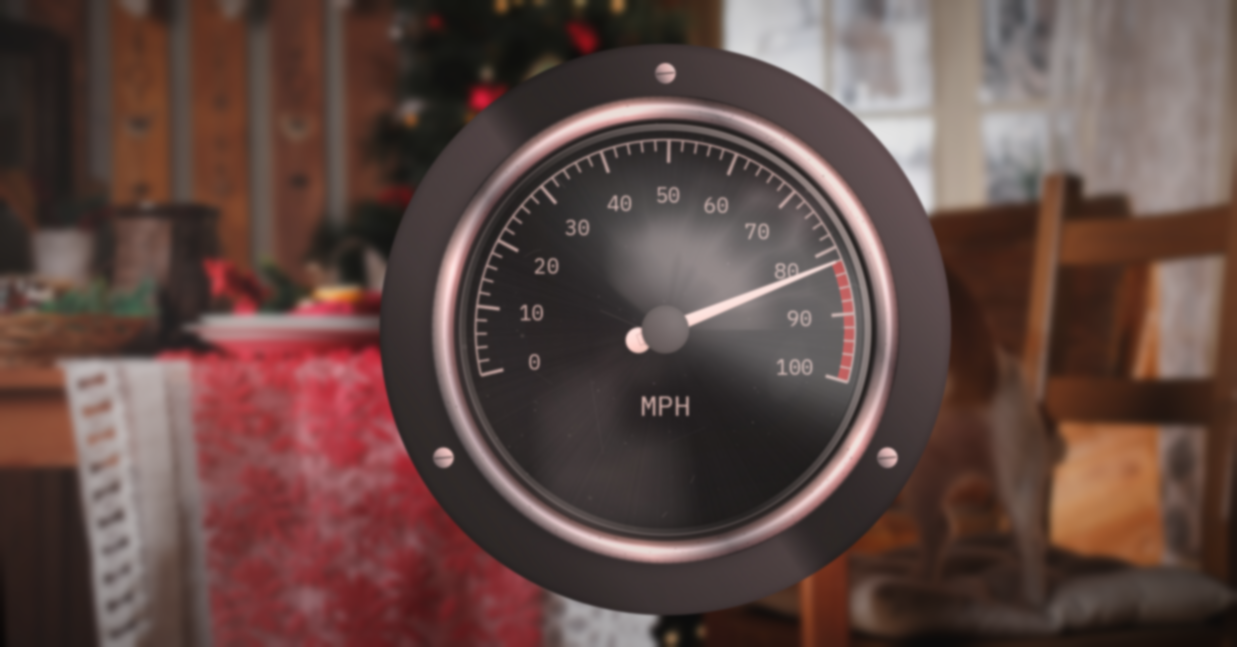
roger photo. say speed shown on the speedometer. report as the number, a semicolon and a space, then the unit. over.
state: 82; mph
